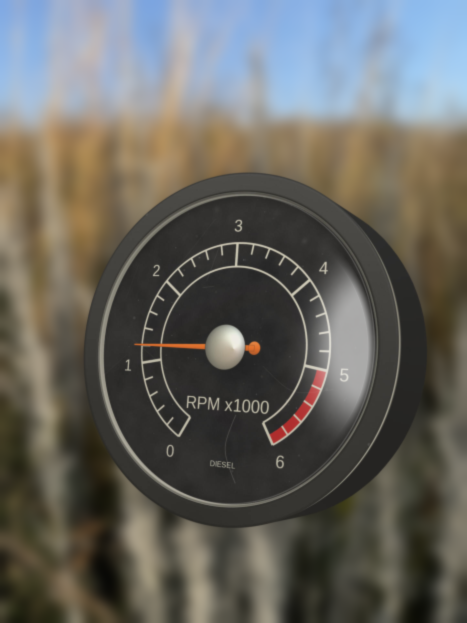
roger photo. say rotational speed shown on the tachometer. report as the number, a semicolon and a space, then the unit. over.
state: 1200; rpm
